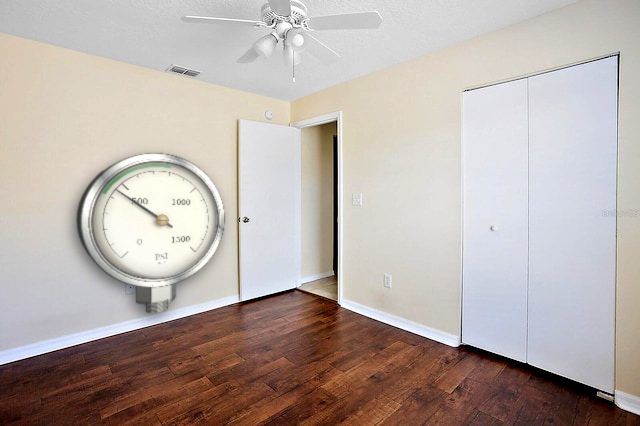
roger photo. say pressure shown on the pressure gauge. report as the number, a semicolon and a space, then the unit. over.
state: 450; psi
